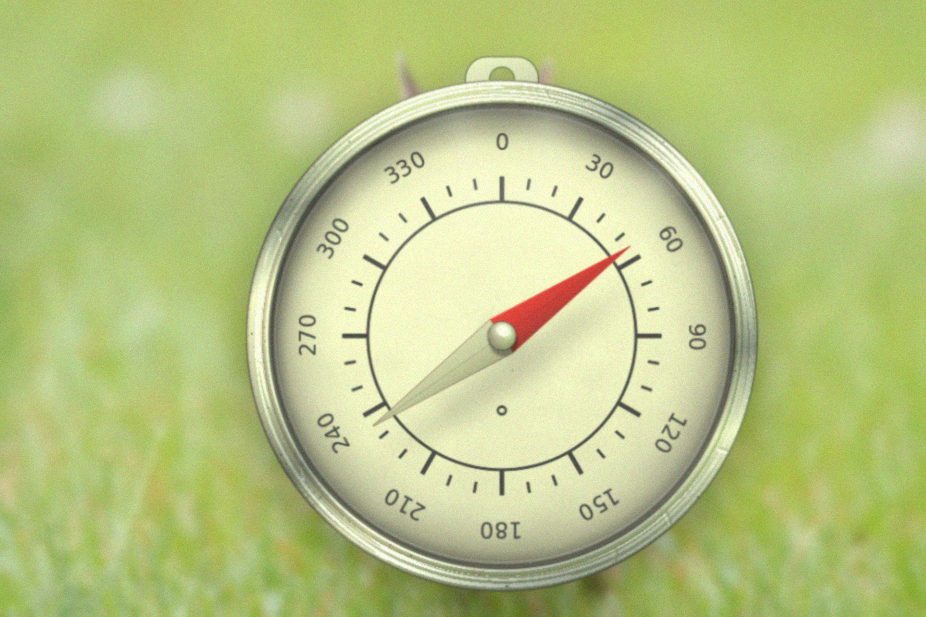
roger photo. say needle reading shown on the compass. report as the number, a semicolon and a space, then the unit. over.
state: 55; °
